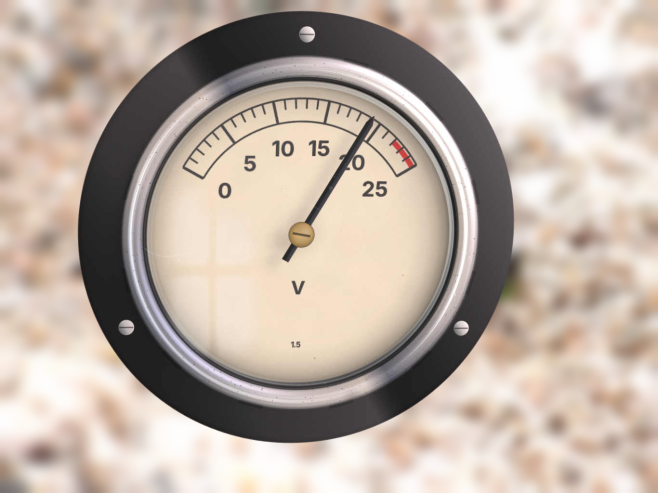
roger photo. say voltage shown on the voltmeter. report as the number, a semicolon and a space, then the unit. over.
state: 19; V
